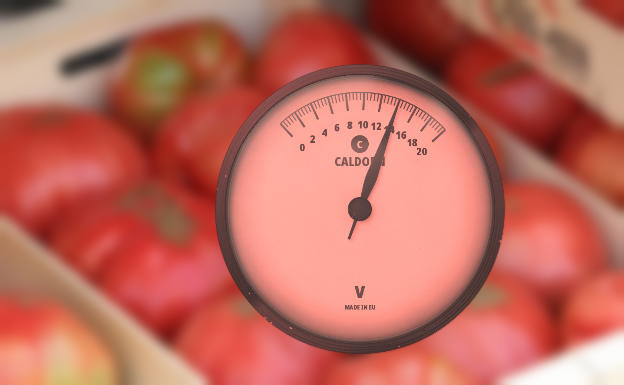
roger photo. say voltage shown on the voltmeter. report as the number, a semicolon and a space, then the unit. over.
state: 14; V
